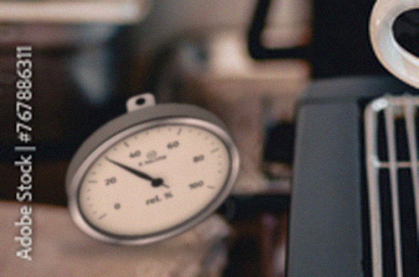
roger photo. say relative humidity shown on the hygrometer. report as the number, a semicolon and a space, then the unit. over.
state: 32; %
